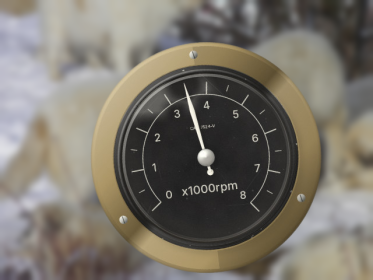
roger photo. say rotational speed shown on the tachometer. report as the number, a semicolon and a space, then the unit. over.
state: 3500; rpm
